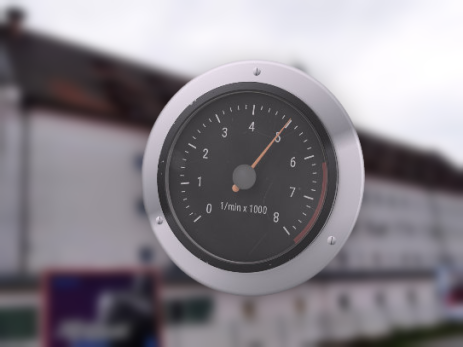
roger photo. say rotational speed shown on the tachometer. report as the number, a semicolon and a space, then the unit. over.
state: 5000; rpm
